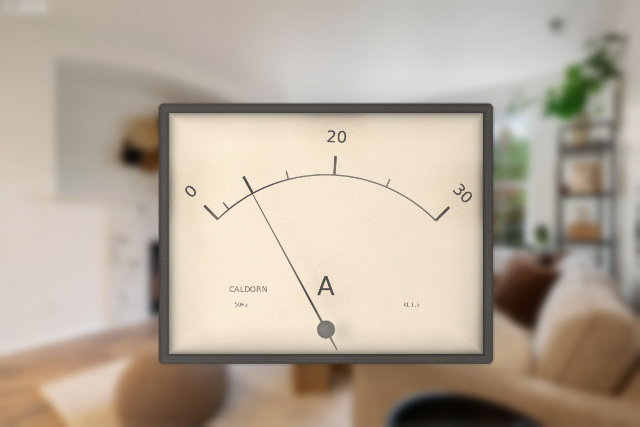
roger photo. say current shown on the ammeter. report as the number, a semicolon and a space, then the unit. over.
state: 10; A
